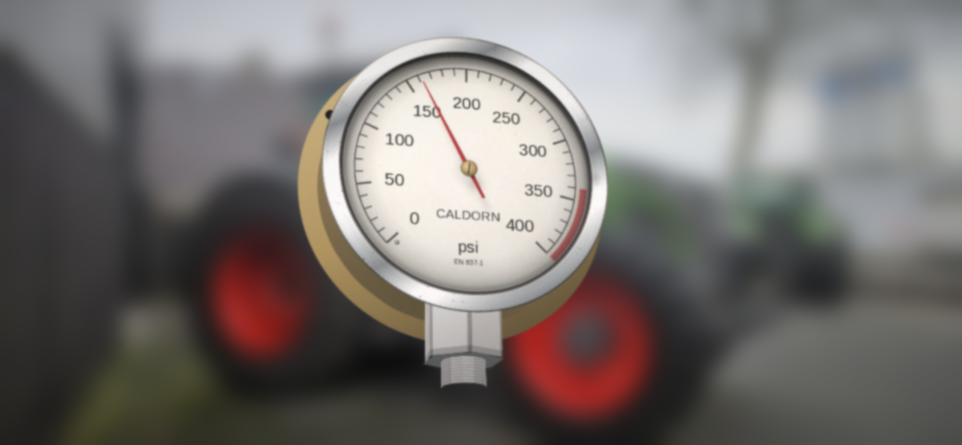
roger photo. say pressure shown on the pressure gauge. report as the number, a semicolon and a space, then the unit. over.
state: 160; psi
